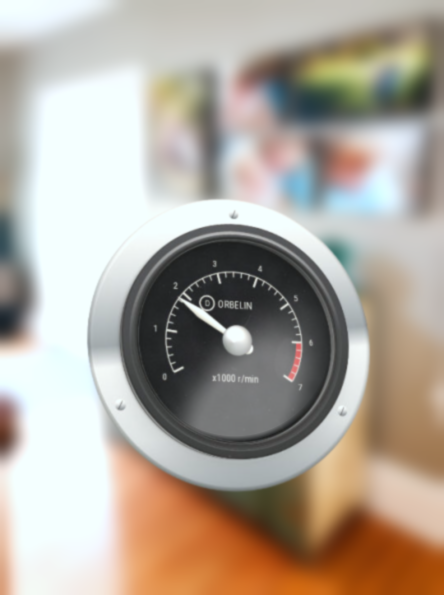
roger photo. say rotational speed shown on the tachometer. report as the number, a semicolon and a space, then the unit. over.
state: 1800; rpm
